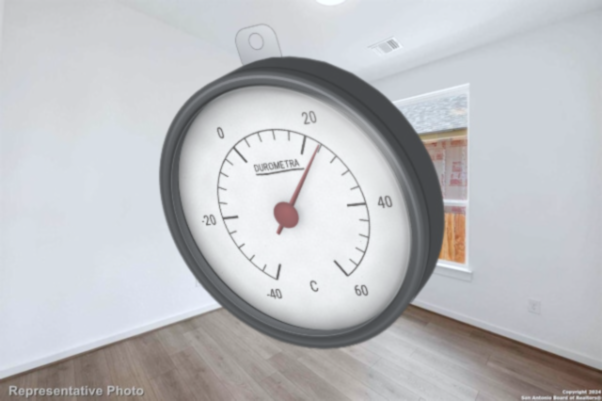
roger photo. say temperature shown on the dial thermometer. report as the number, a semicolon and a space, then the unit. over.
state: 24; °C
